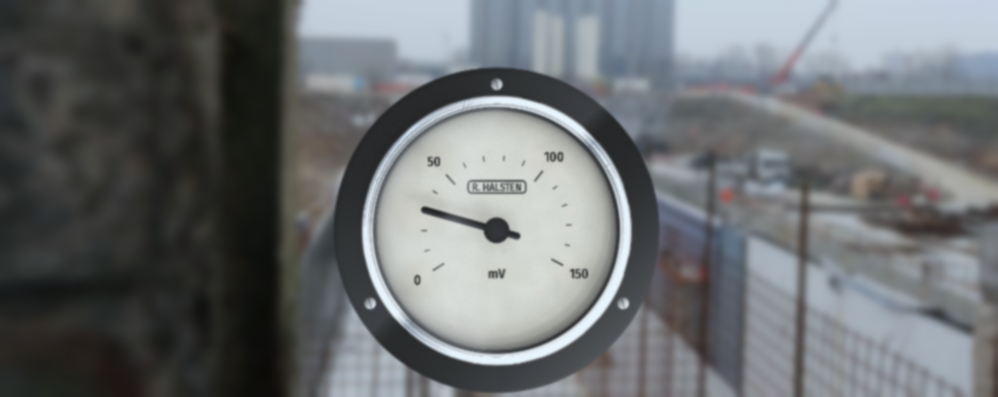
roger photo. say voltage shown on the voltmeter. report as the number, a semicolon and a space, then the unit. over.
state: 30; mV
